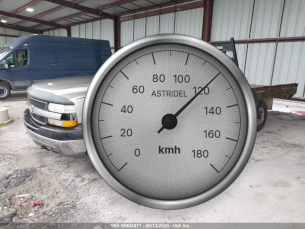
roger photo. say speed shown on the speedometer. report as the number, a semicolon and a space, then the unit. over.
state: 120; km/h
